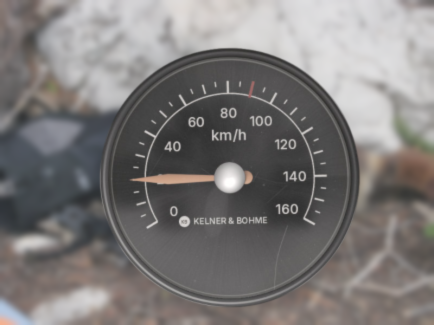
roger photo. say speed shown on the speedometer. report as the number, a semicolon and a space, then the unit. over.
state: 20; km/h
